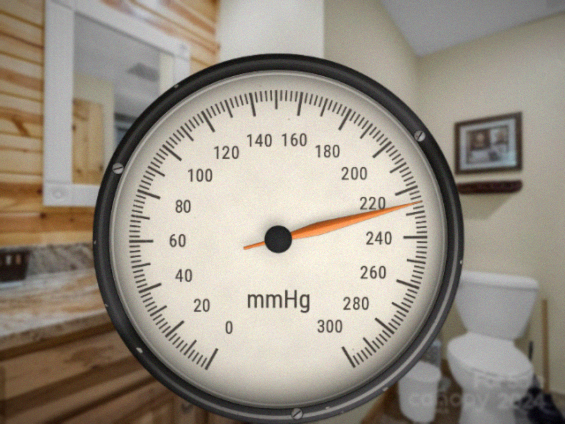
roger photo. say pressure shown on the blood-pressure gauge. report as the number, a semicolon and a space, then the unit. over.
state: 226; mmHg
